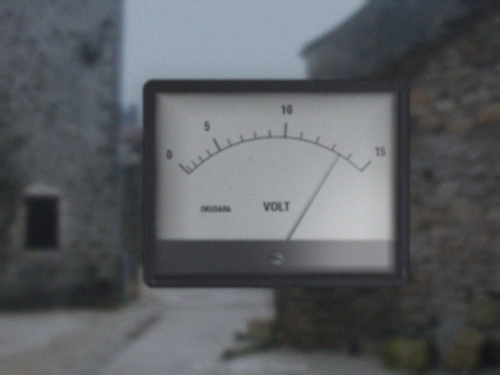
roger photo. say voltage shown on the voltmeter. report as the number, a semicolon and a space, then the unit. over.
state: 13.5; V
